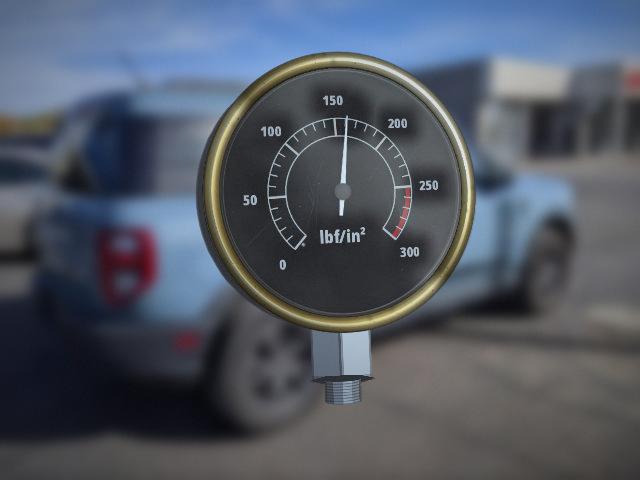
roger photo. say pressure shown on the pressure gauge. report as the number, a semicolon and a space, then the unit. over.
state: 160; psi
